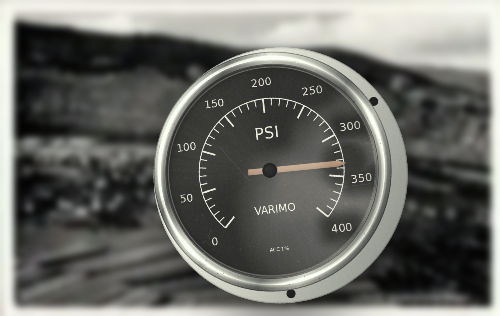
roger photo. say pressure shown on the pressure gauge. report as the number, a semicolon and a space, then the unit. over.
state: 335; psi
